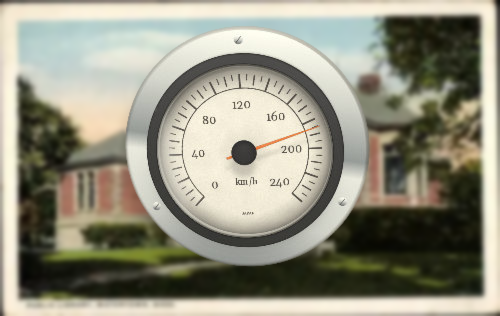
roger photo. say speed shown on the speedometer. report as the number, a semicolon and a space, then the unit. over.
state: 185; km/h
